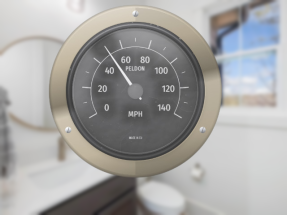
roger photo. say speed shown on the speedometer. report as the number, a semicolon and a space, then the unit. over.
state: 50; mph
